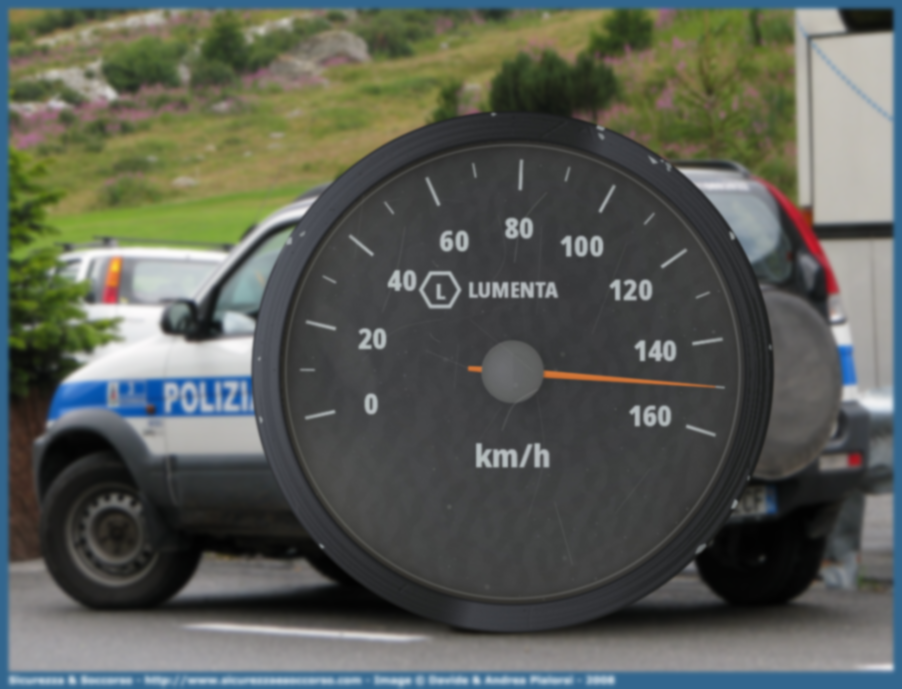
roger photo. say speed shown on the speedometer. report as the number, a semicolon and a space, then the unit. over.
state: 150; km/h
